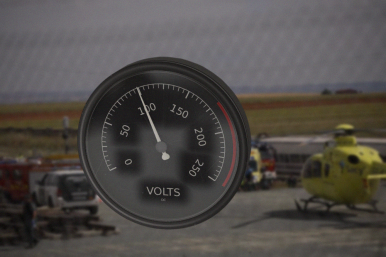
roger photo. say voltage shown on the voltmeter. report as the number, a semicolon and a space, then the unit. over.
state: 100; V
